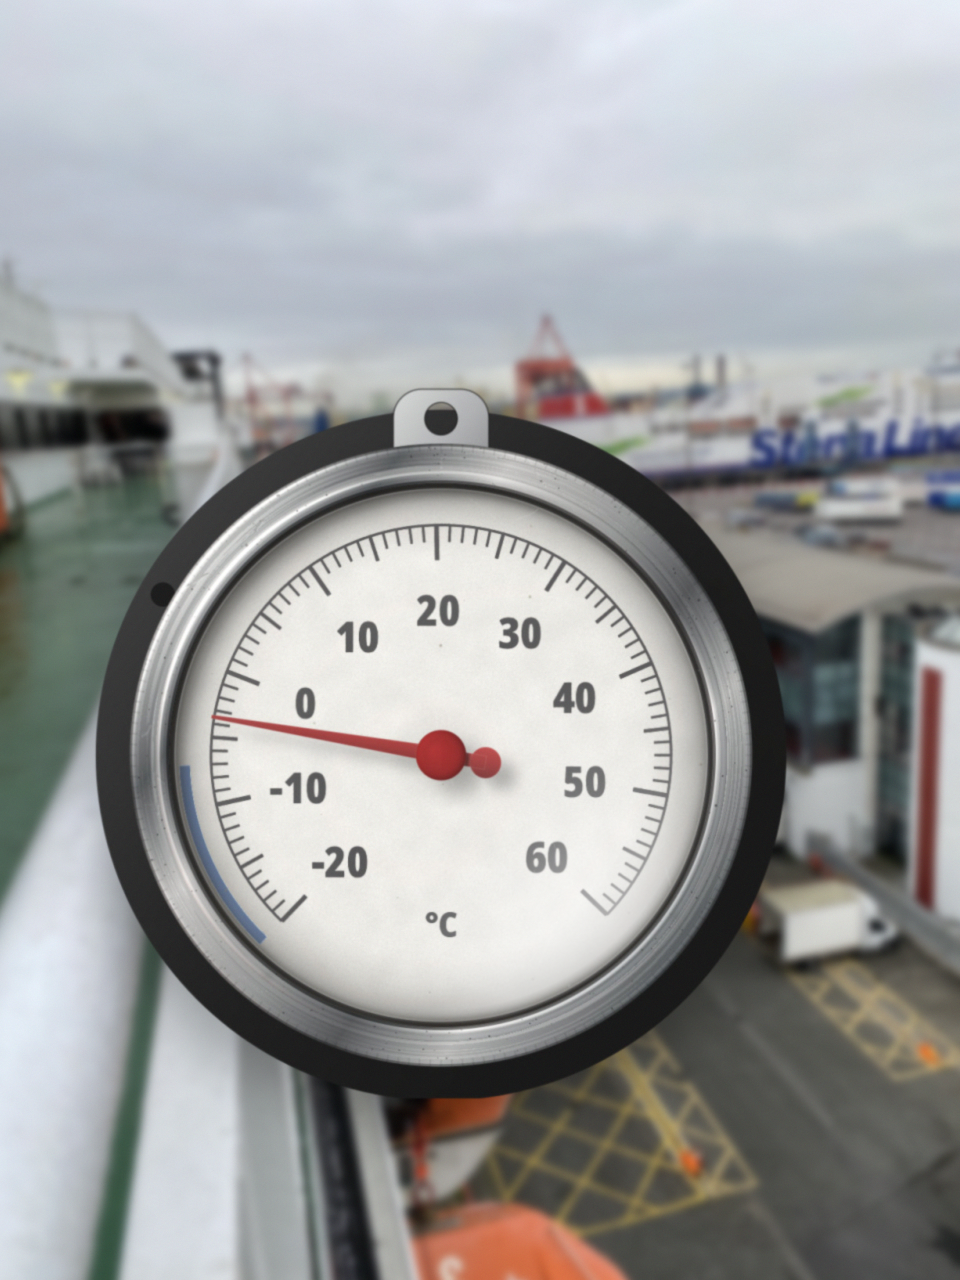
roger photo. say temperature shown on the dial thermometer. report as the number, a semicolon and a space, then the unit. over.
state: -3.5; °C
